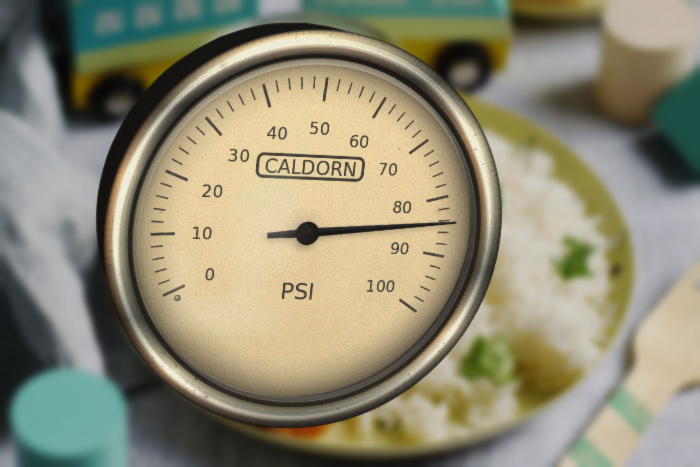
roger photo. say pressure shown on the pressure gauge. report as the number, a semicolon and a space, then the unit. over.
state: 84; psi
